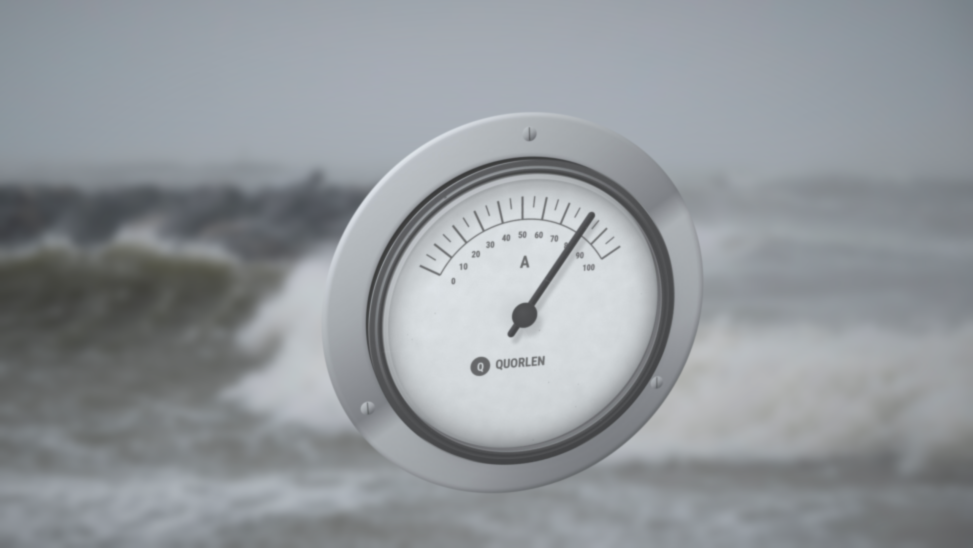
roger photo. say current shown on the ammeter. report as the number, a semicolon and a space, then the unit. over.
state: 80; A
